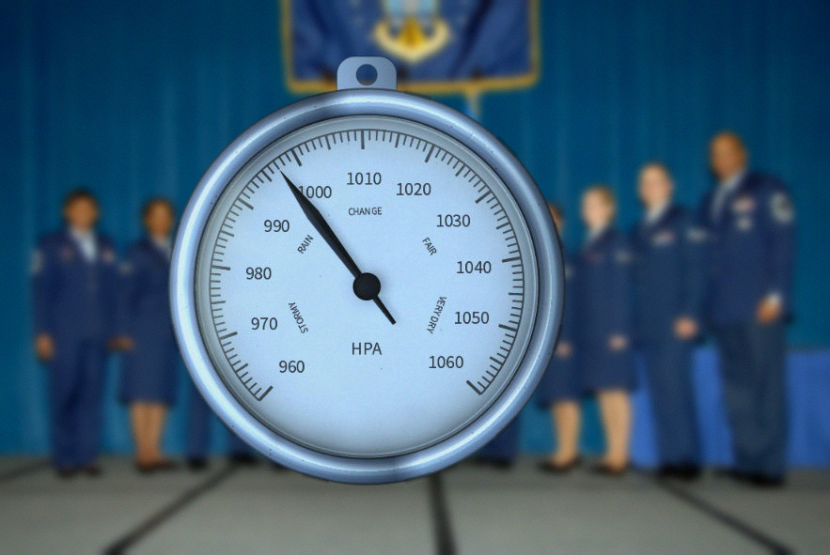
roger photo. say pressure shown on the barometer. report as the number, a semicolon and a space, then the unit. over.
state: 997; hPa
